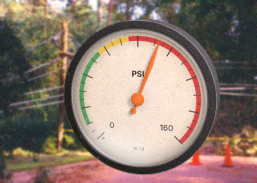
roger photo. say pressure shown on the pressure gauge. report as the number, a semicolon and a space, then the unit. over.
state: 92.5; psi
